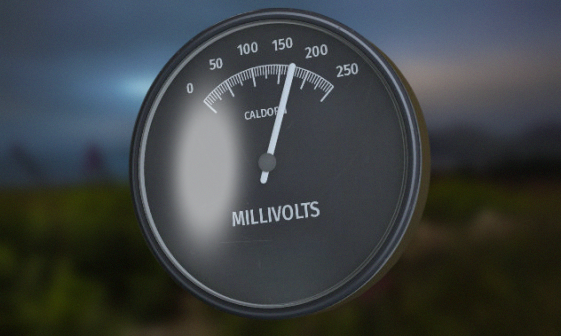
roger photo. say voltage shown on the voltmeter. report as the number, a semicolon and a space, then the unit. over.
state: 175; mV
